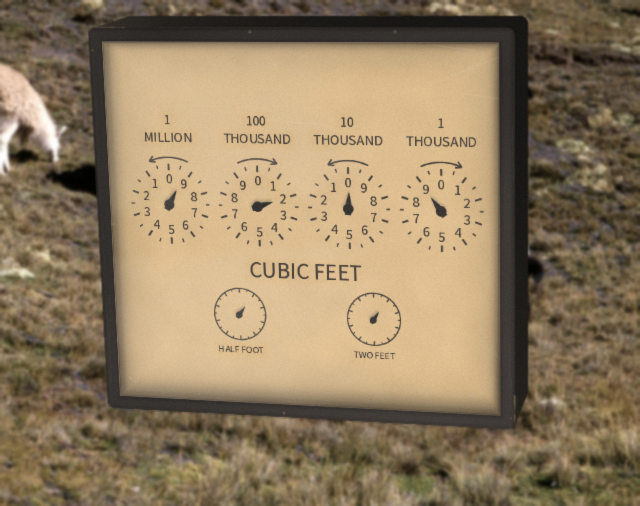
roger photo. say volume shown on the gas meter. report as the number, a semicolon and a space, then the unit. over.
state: 919900; ft³
